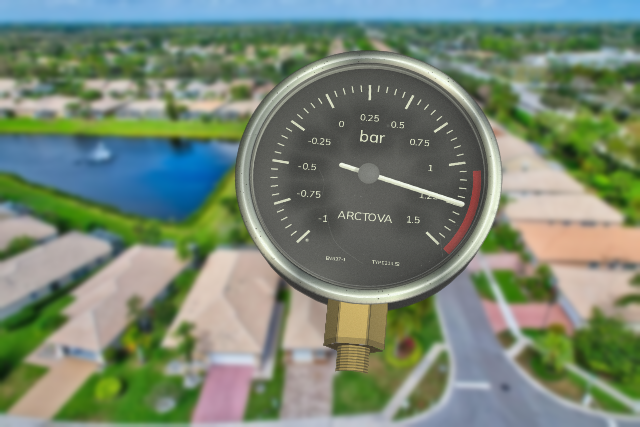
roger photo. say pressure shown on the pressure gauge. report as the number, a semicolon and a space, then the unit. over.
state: 1.25; bar
